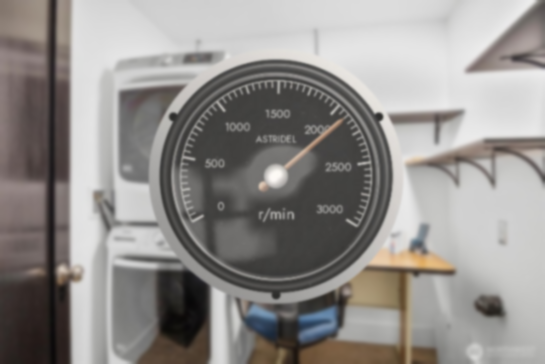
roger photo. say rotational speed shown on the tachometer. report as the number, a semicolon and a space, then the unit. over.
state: 2100; rpm
